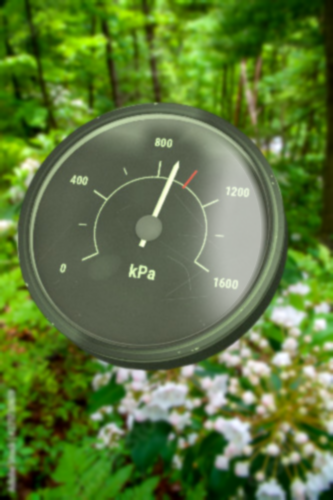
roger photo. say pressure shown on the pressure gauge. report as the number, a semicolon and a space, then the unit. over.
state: 900; kPa
